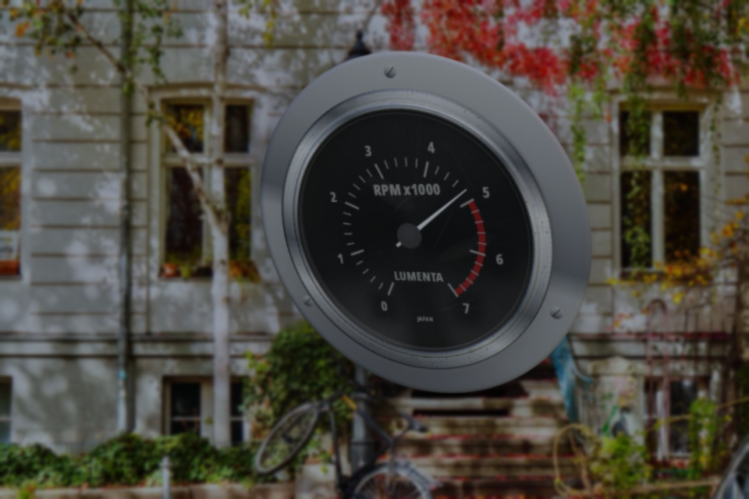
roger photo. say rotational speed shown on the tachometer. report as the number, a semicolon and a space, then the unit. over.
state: 4800; rpm
